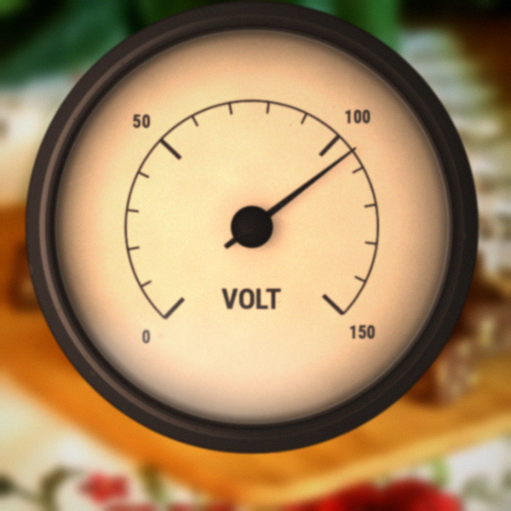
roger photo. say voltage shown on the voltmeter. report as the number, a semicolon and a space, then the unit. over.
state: 105; V
